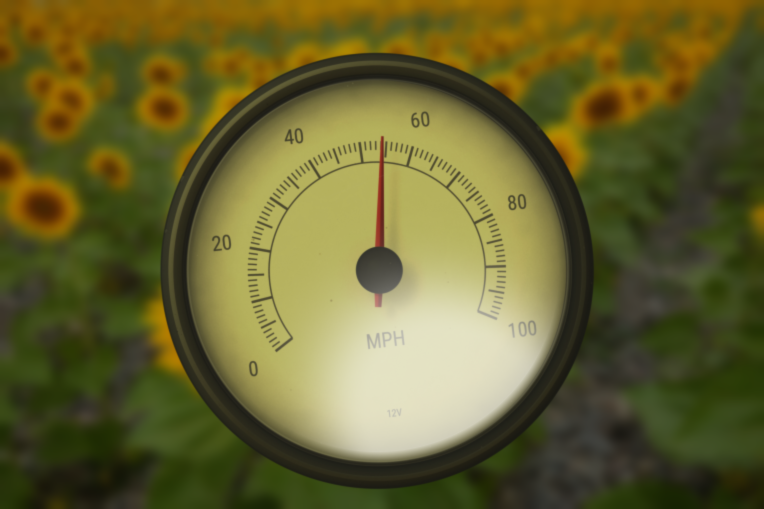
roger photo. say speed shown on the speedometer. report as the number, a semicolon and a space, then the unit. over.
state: 54; mph
